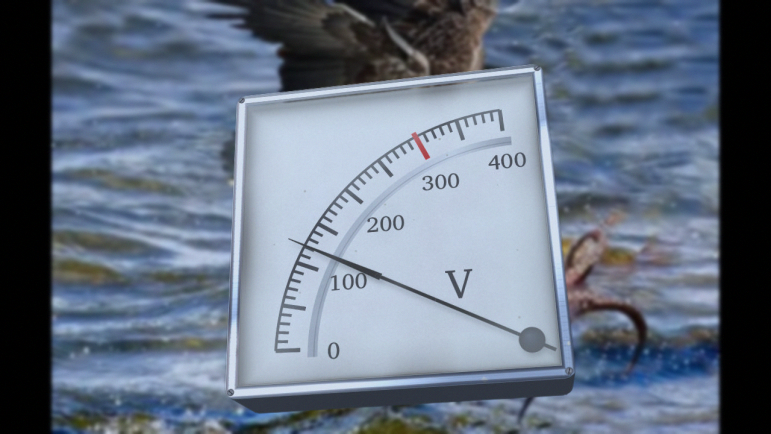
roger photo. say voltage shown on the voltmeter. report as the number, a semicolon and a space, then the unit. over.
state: 120; V
